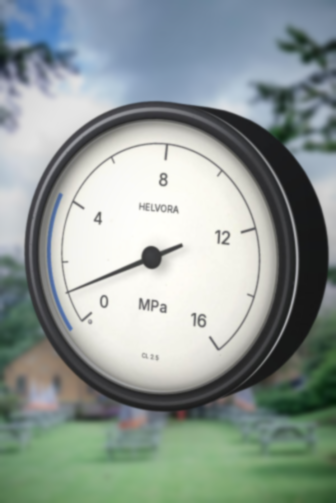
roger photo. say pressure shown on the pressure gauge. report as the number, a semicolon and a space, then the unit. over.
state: 1; MPa
